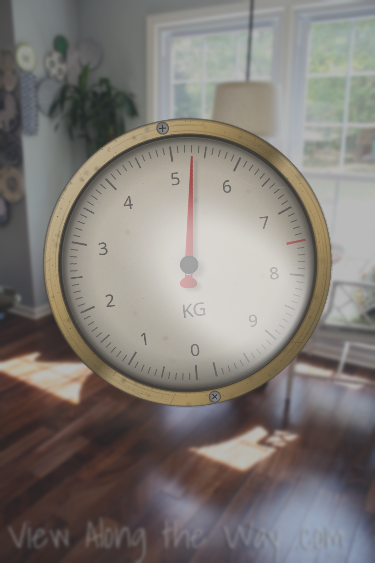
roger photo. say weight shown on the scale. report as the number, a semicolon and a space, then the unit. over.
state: 5.3; kg
